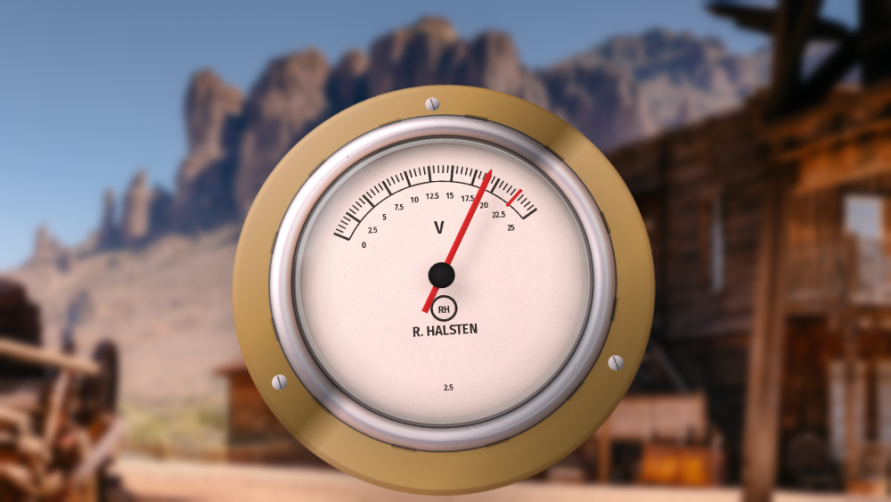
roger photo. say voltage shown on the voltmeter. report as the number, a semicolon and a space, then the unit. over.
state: 19; V
